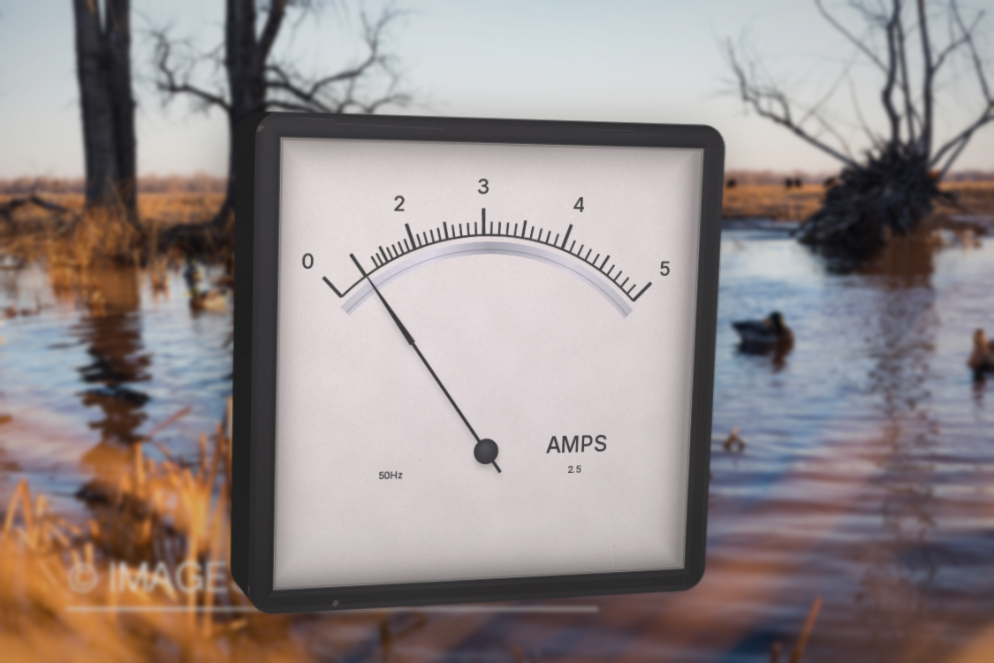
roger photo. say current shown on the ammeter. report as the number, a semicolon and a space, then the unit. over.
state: 1; A
